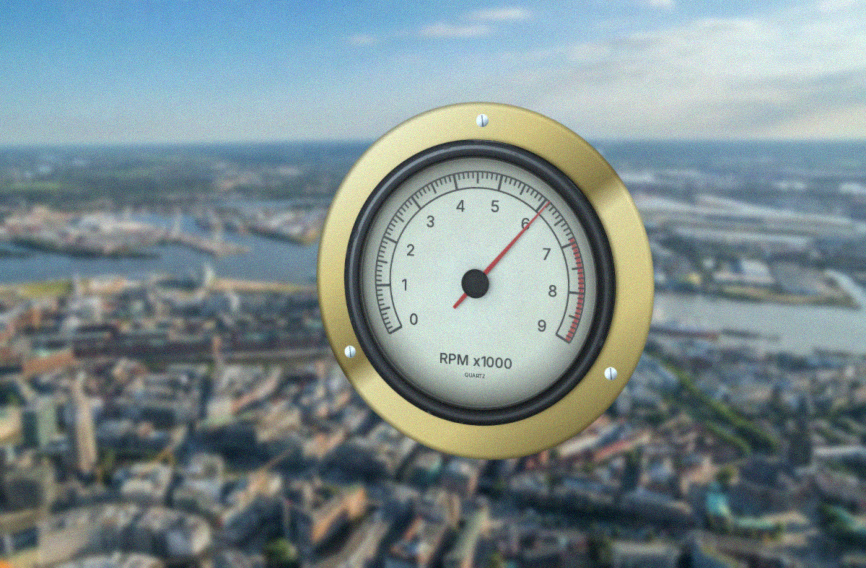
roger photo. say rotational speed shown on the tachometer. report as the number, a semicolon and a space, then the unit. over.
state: 6100; rpm
